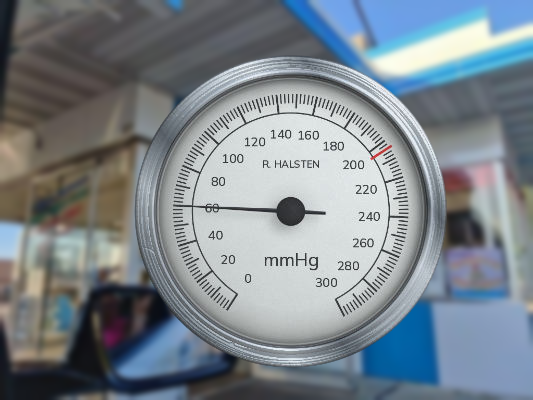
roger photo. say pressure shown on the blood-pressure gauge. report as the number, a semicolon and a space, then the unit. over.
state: 60; mmHg
